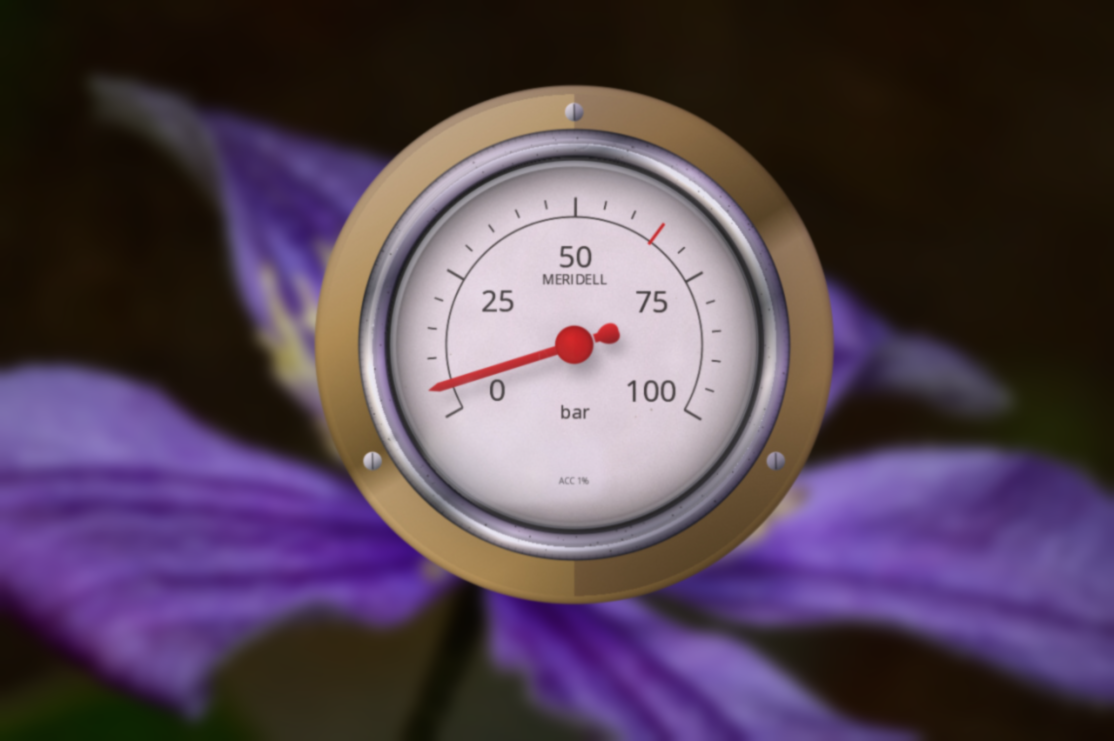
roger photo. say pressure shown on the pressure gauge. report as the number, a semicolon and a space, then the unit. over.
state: 5; bar
